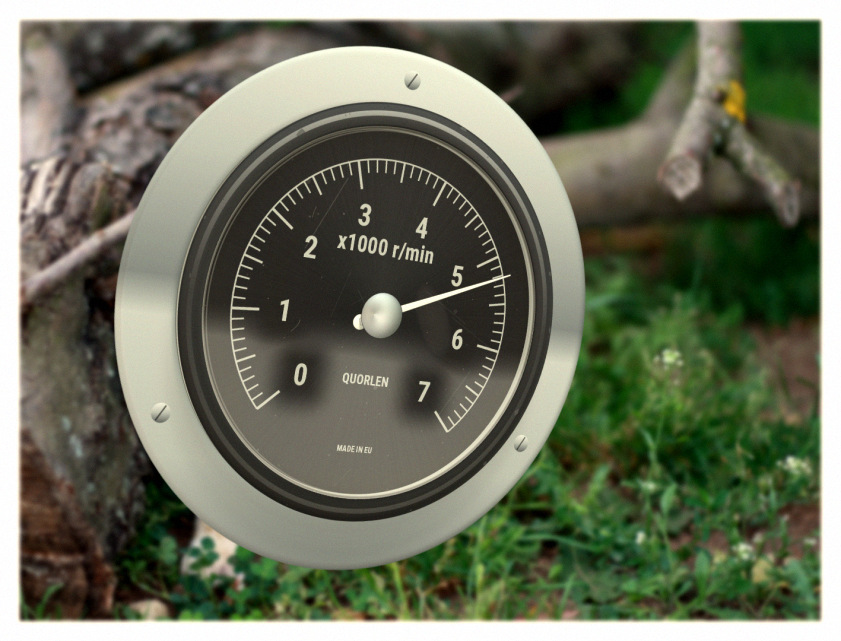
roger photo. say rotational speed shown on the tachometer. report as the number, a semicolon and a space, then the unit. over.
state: 5200; rpm
